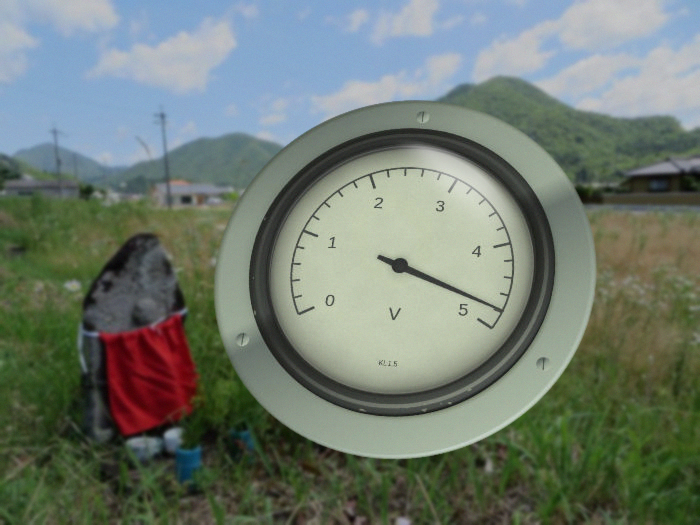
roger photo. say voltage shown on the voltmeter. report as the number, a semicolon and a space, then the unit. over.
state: 4.8; V
